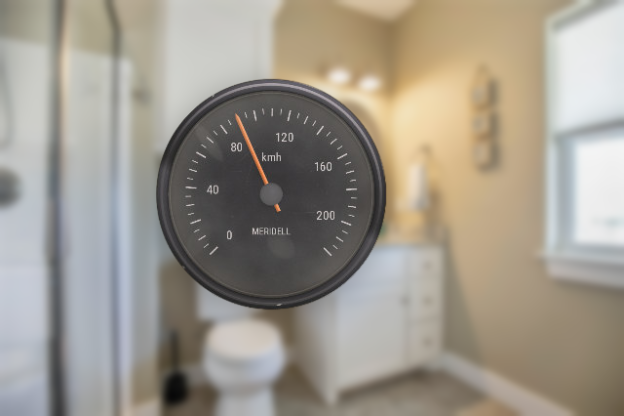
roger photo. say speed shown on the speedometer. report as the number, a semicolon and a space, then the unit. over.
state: 90; km/h
